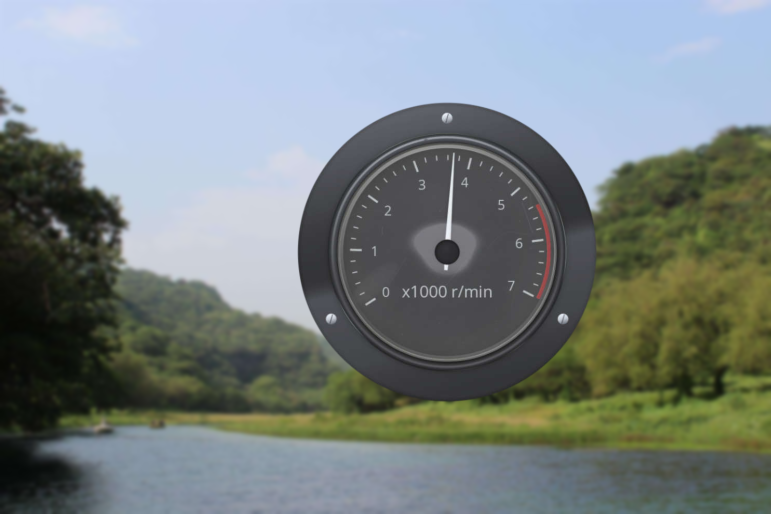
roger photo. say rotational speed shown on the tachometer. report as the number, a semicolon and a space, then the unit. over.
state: 3700; rpm
